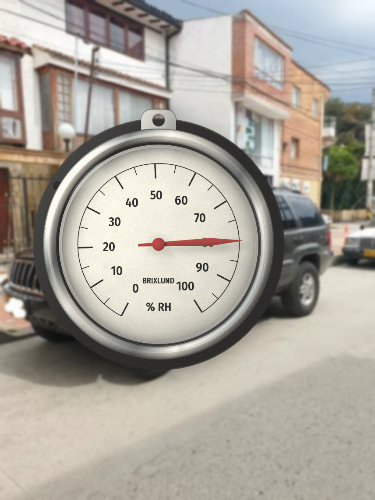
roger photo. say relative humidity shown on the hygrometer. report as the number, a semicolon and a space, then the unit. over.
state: 80; %
